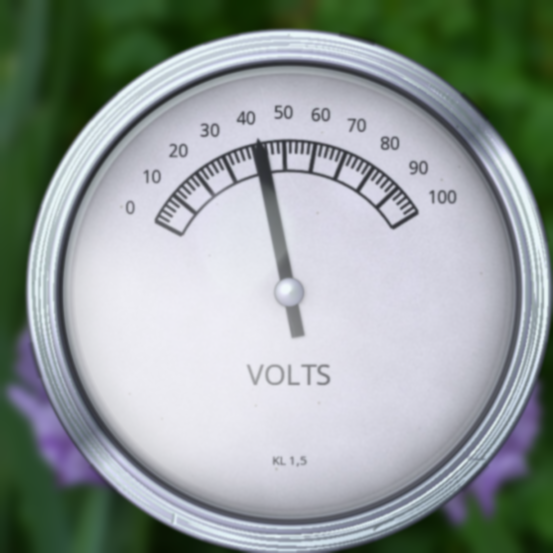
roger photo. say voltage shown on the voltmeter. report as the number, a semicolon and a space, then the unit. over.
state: 42; V
